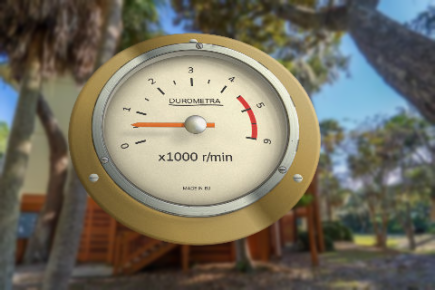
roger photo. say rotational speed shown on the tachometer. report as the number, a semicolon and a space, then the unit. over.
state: 500; rpm
